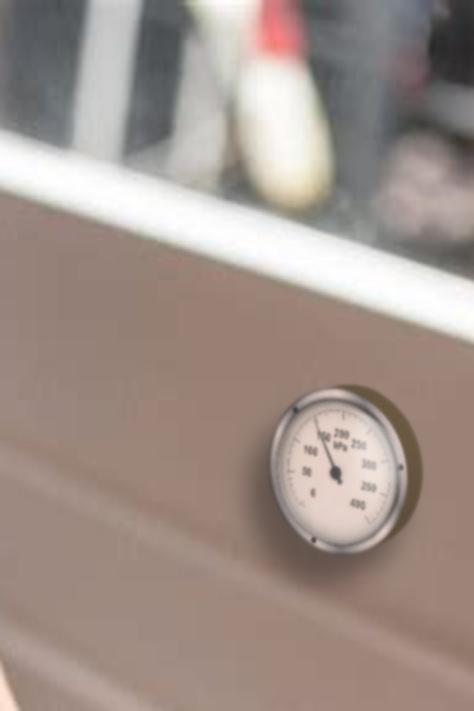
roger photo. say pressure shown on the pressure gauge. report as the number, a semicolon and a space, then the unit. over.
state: 150; kPa
